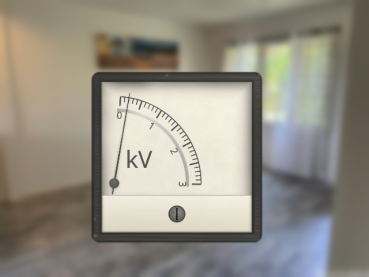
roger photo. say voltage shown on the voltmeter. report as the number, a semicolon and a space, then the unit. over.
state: 0.2; kV
